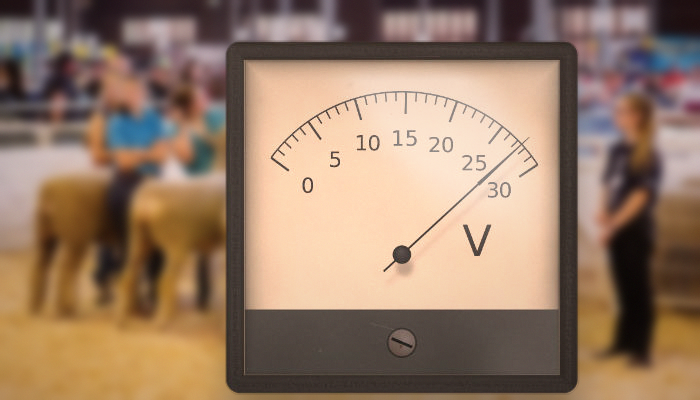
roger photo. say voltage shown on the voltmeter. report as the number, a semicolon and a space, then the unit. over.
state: 27.5; V
